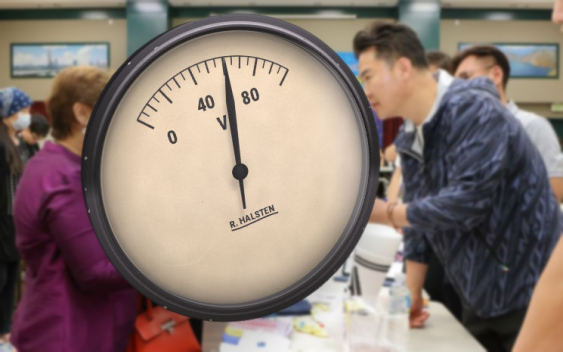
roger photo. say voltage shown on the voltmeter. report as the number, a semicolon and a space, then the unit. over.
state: 60; V
